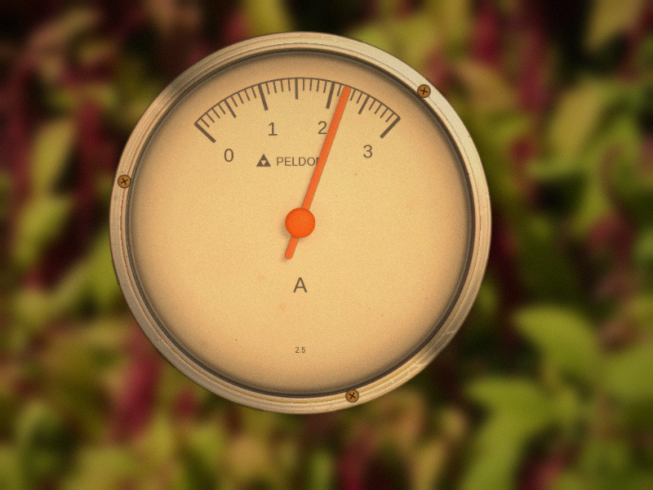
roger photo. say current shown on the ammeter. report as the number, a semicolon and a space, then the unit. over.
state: 2.2; A
